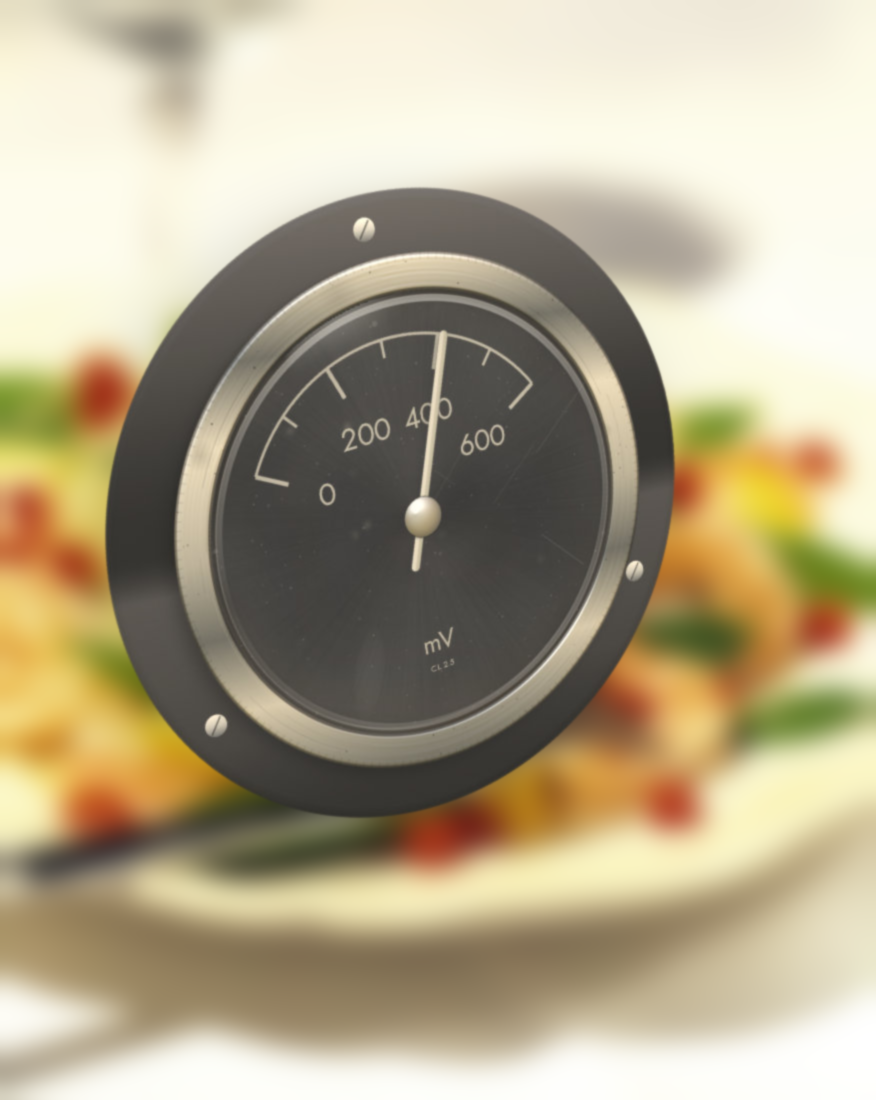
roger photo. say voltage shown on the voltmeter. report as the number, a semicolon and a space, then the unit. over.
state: 400; mV
